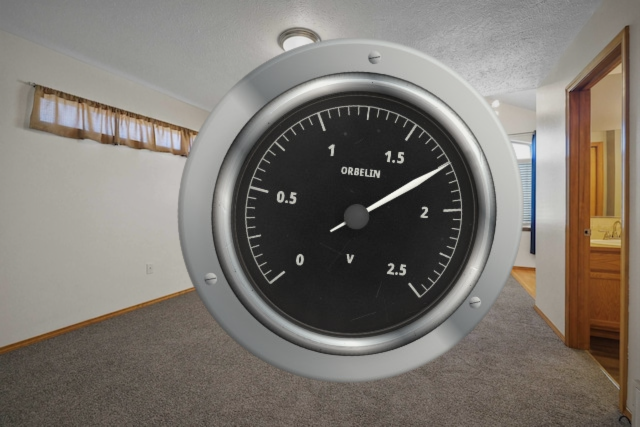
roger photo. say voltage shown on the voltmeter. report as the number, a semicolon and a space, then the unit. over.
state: 1.75; V
